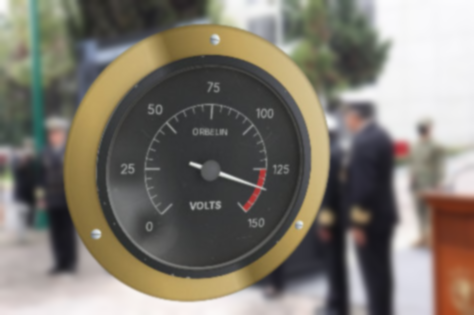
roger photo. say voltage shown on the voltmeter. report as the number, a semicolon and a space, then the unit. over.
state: 135; V
